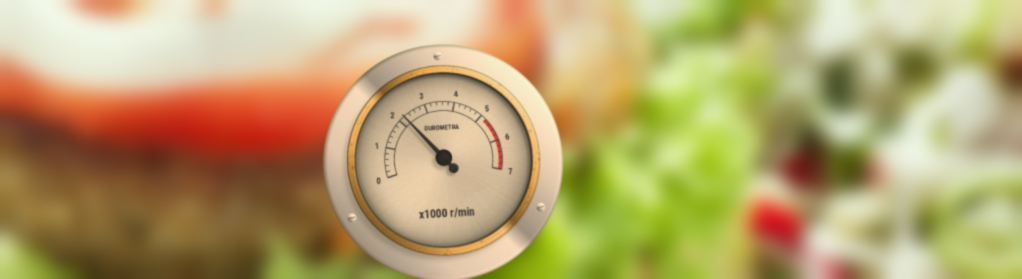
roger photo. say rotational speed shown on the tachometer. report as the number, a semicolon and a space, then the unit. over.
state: 2200; rpm
